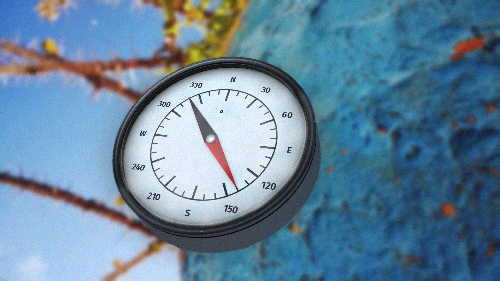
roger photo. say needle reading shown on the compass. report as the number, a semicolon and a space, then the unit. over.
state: 140; °
